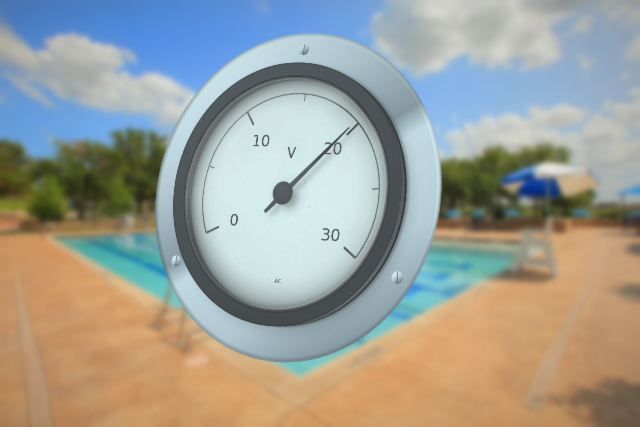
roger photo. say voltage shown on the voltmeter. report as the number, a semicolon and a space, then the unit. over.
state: 20; V
